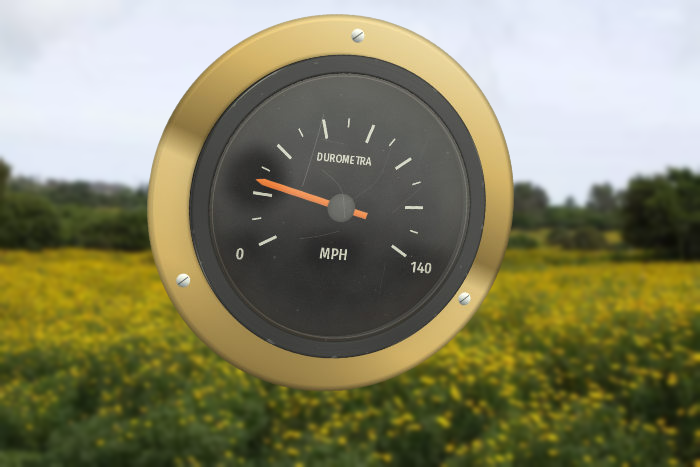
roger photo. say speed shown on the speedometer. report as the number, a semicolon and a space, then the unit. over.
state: 25; mph
